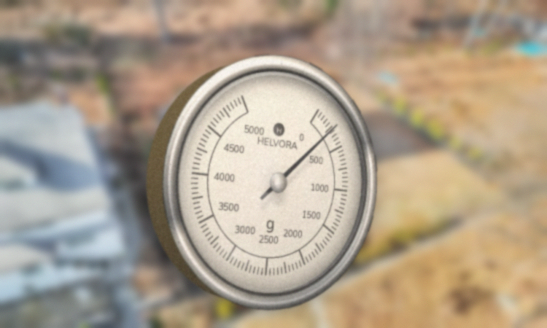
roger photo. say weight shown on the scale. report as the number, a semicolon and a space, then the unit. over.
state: 250; g
